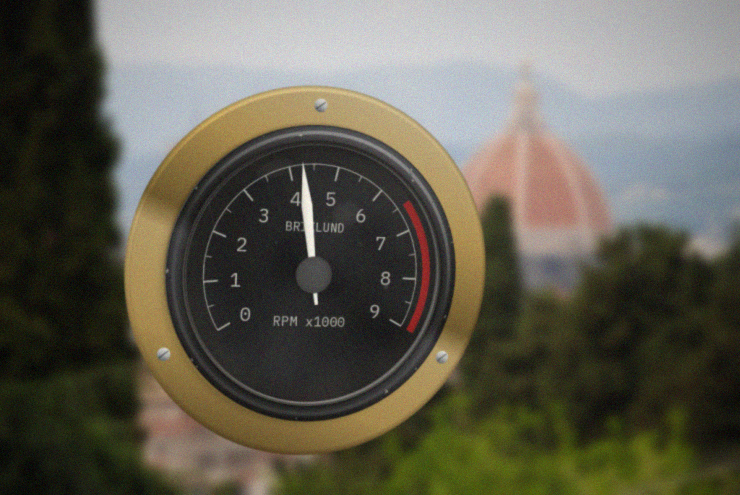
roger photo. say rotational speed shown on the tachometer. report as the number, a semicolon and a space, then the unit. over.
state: 4250; rpm
